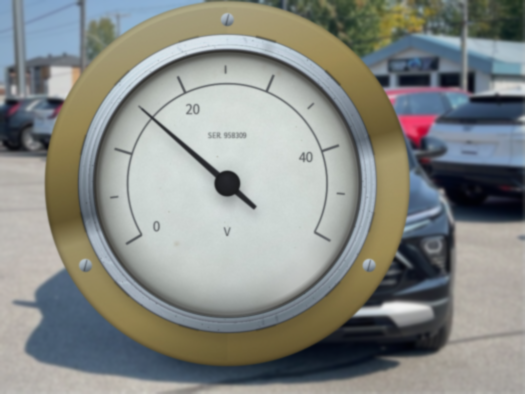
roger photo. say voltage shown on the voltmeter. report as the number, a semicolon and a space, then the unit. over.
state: 15; V
